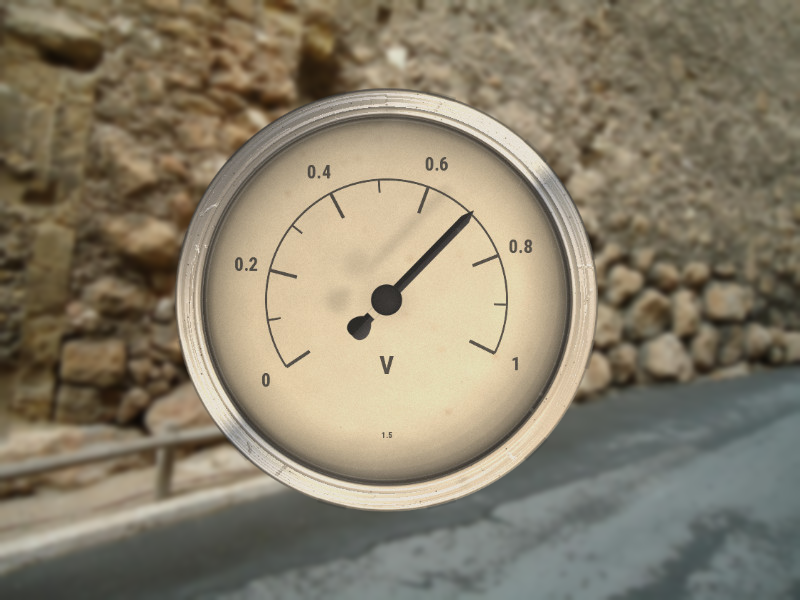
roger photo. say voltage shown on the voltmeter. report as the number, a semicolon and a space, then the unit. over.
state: 0.7; V
